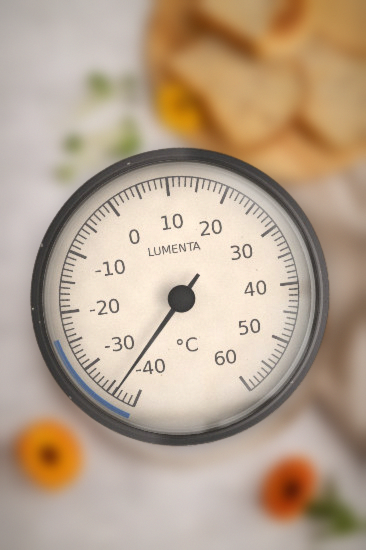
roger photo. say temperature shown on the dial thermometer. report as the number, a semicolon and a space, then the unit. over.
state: -36; °C
